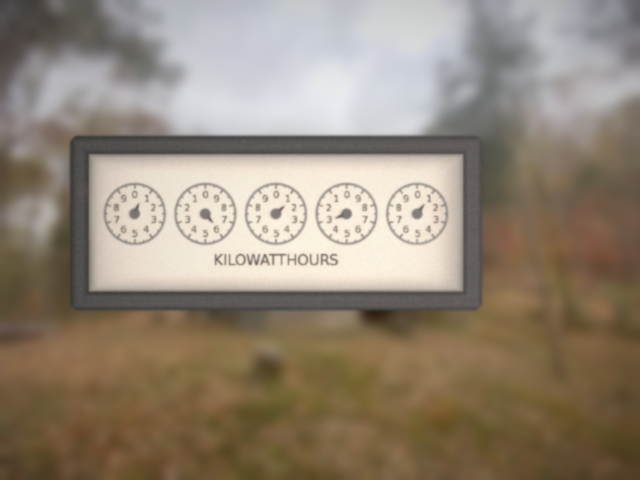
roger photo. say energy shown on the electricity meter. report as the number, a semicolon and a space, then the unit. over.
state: 6131; kWh
